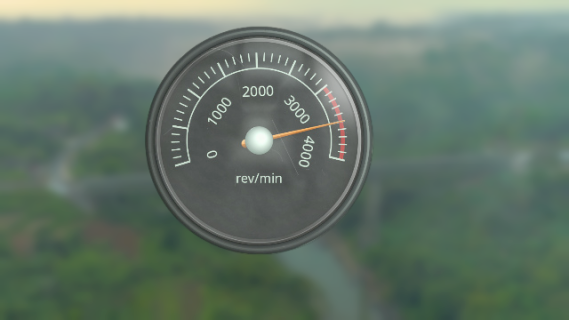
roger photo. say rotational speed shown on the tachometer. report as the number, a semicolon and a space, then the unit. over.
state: 3500; rpm
